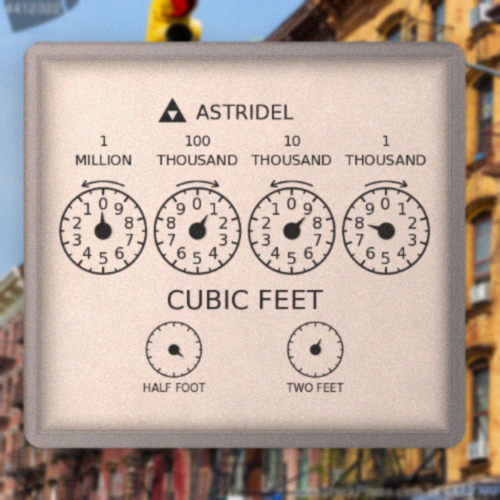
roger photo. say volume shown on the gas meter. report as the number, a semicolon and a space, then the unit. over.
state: 8800; ft³
